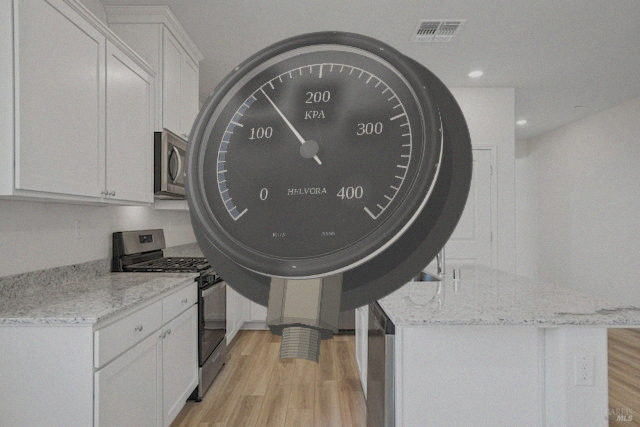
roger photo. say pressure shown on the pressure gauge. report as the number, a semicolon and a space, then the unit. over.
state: 140; kPa
